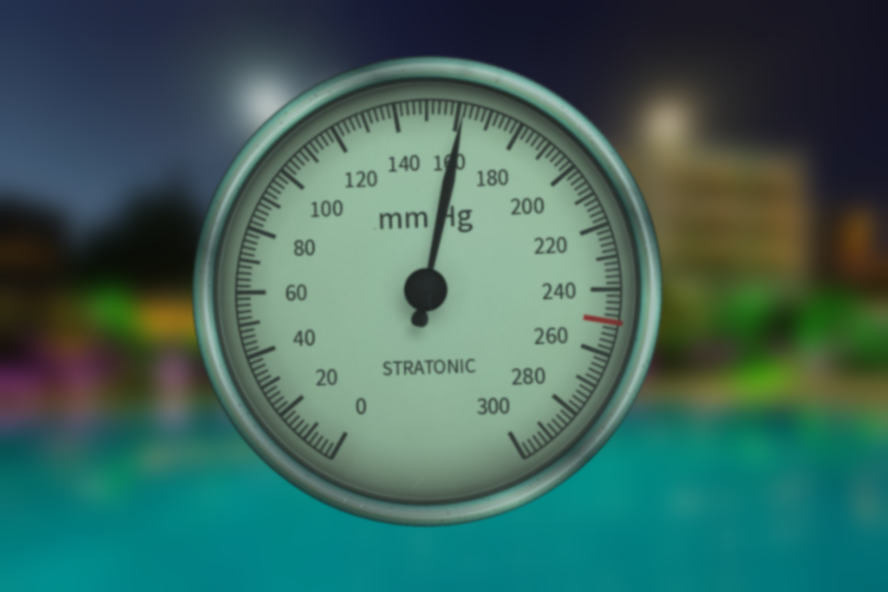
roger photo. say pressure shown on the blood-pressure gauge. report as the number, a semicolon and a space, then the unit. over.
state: 162; mmHg
